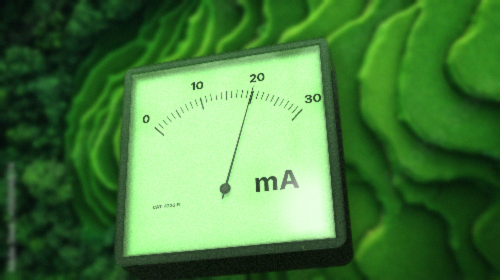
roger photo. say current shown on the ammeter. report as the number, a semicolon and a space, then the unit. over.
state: 20; mA
